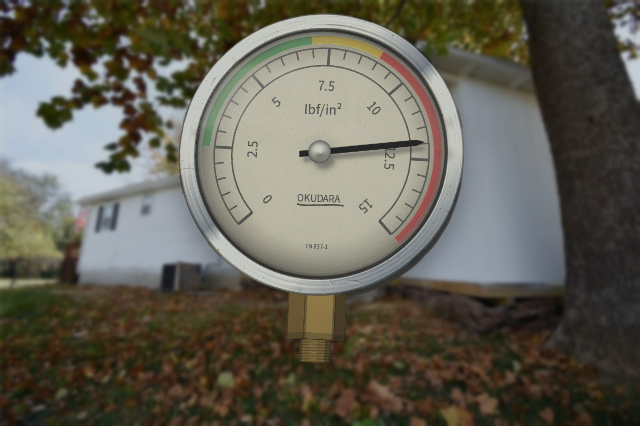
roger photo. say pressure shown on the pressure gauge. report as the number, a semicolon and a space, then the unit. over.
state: 12; psi
